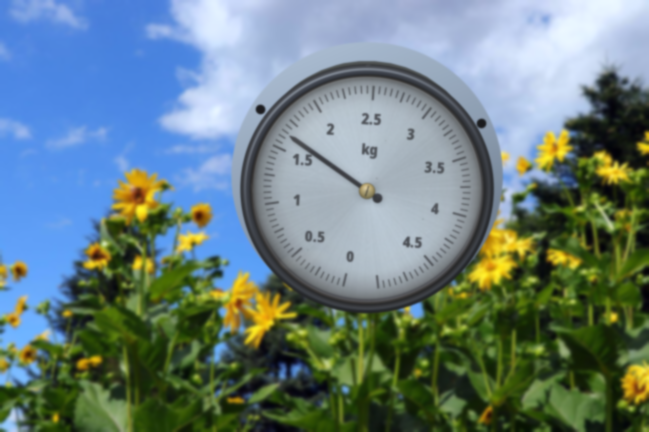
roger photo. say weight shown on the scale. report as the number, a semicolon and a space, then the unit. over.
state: 1.65; kg
